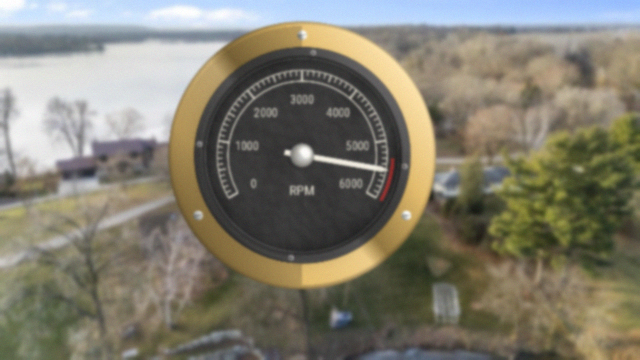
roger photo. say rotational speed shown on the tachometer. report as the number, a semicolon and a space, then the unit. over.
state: 5500; rpm
